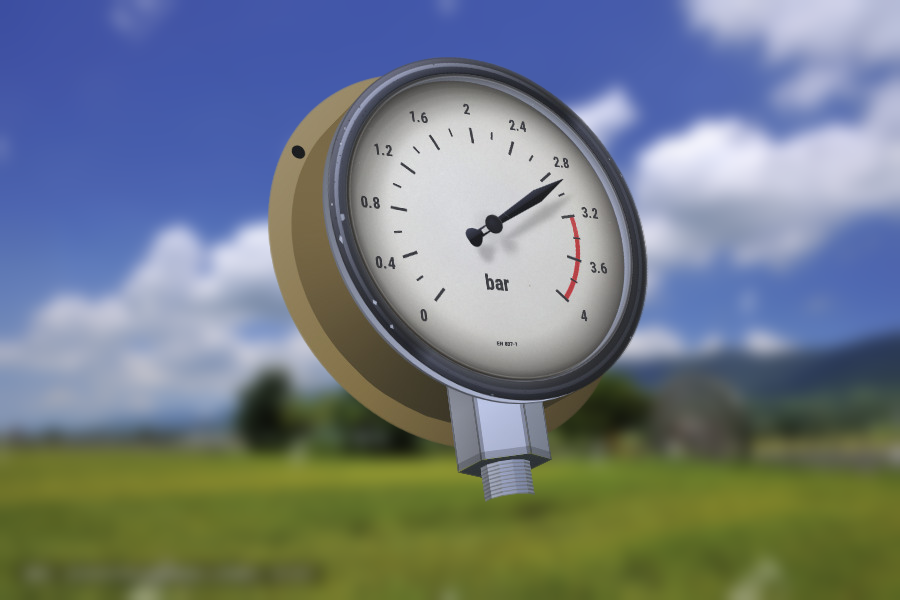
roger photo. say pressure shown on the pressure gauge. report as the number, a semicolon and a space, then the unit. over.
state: 2.9; bar
